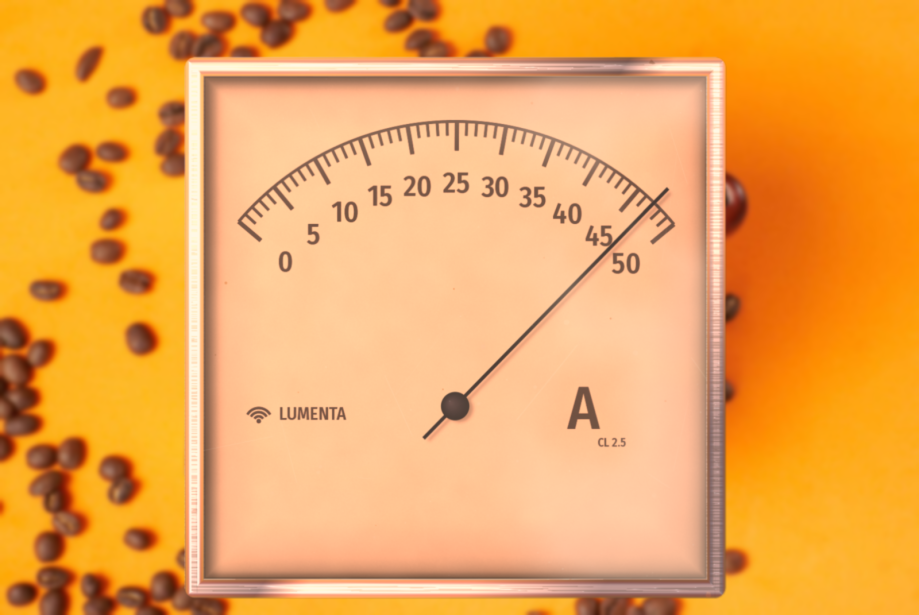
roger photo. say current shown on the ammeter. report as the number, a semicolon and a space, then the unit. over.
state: 47; A
